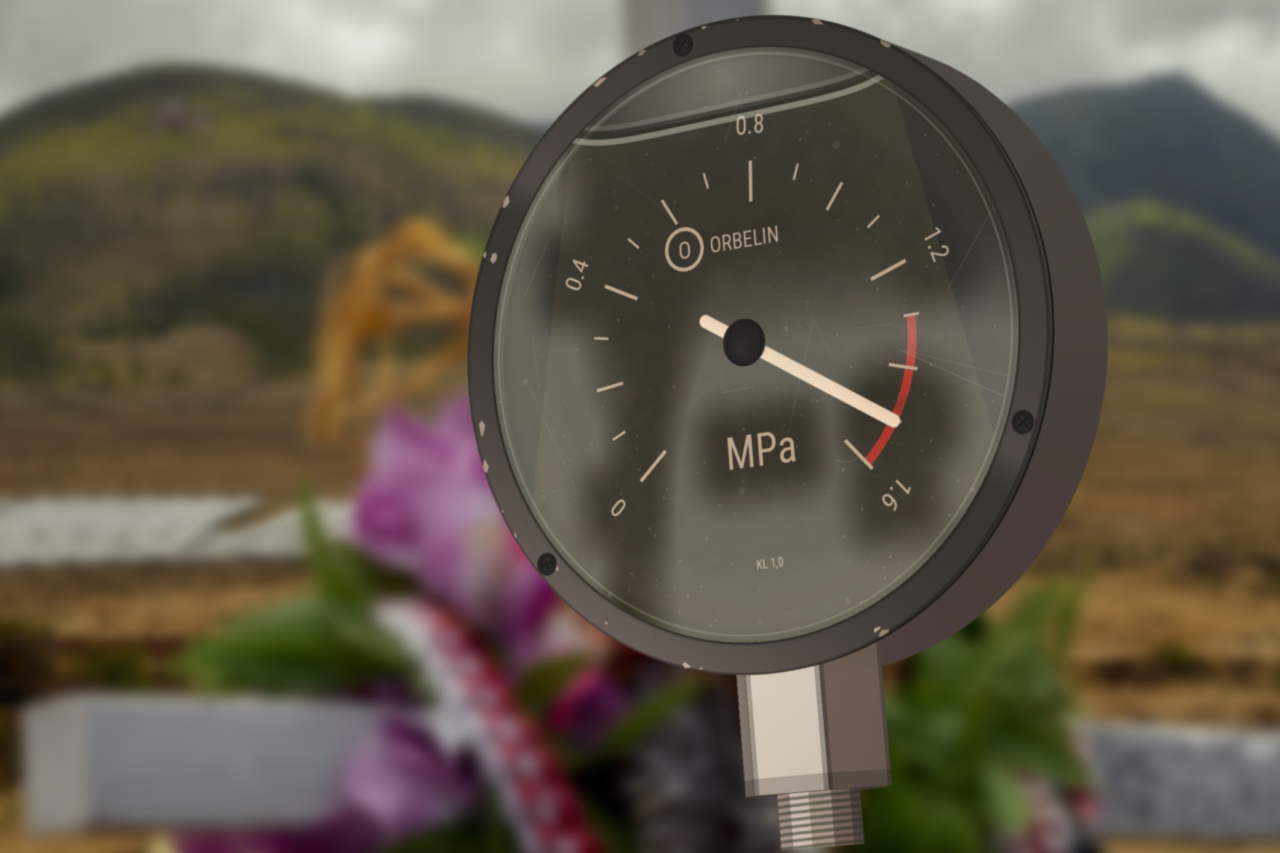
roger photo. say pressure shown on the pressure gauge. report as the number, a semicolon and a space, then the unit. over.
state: 1.5; MPa
